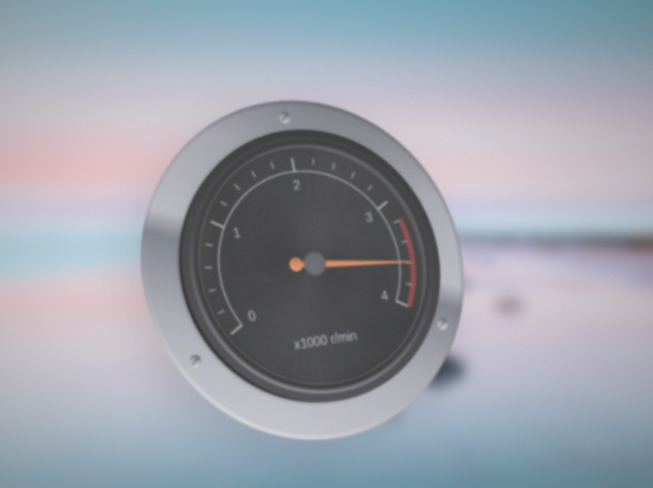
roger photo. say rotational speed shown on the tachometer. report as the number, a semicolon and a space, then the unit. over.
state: 3600; rpm
